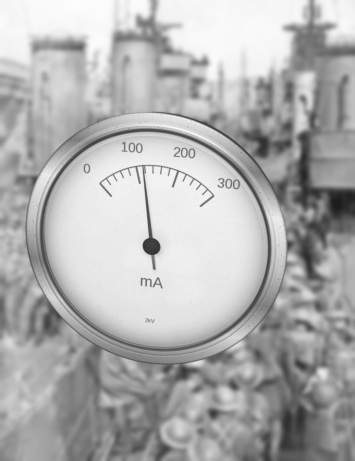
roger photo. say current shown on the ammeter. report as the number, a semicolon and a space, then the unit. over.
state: 120; mA
